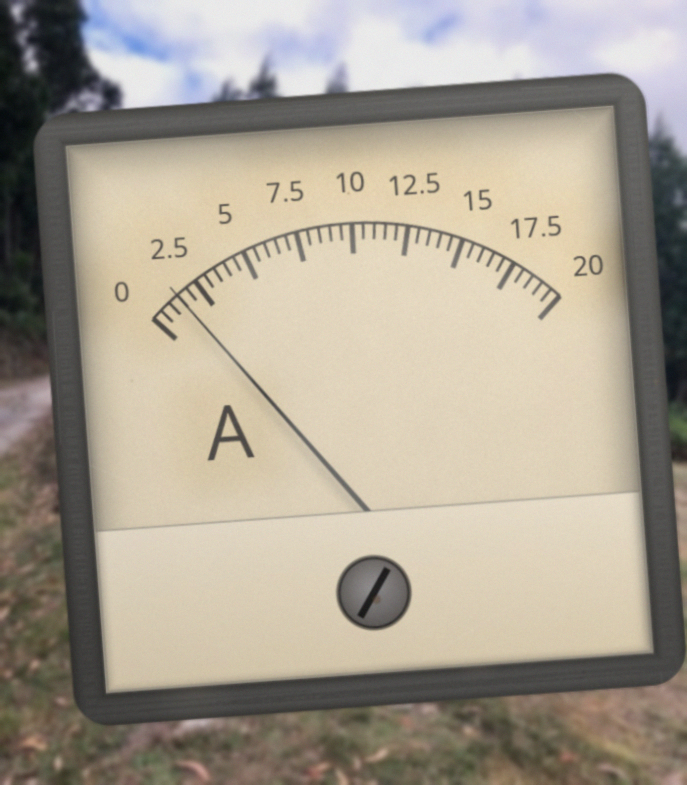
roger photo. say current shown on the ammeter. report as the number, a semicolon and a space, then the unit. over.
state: 1.5; A
